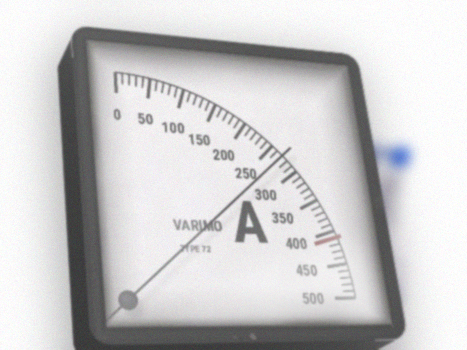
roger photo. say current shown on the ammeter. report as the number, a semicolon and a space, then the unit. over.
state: 270; A
